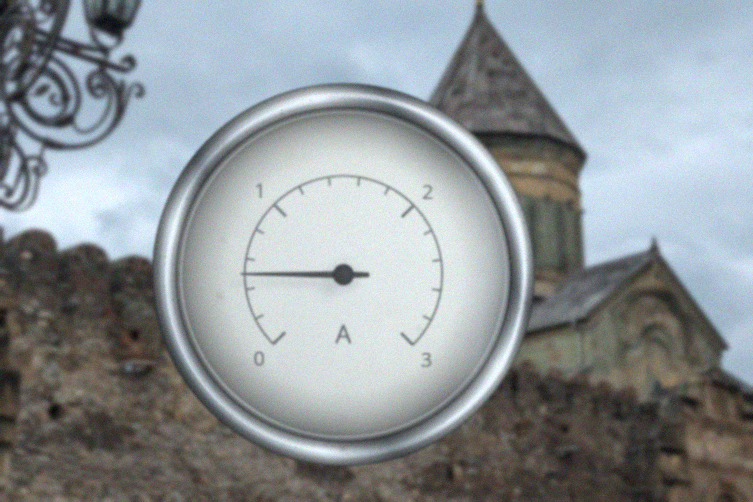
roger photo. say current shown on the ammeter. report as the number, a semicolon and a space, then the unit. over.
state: 0.5; A
